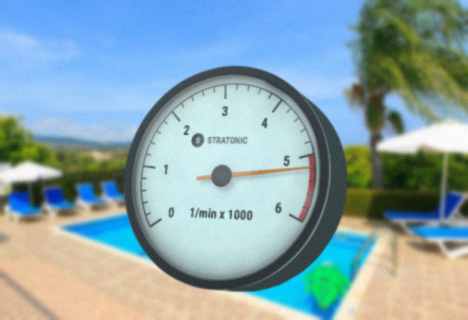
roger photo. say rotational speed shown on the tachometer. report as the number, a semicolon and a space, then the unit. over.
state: 5200; rpm
